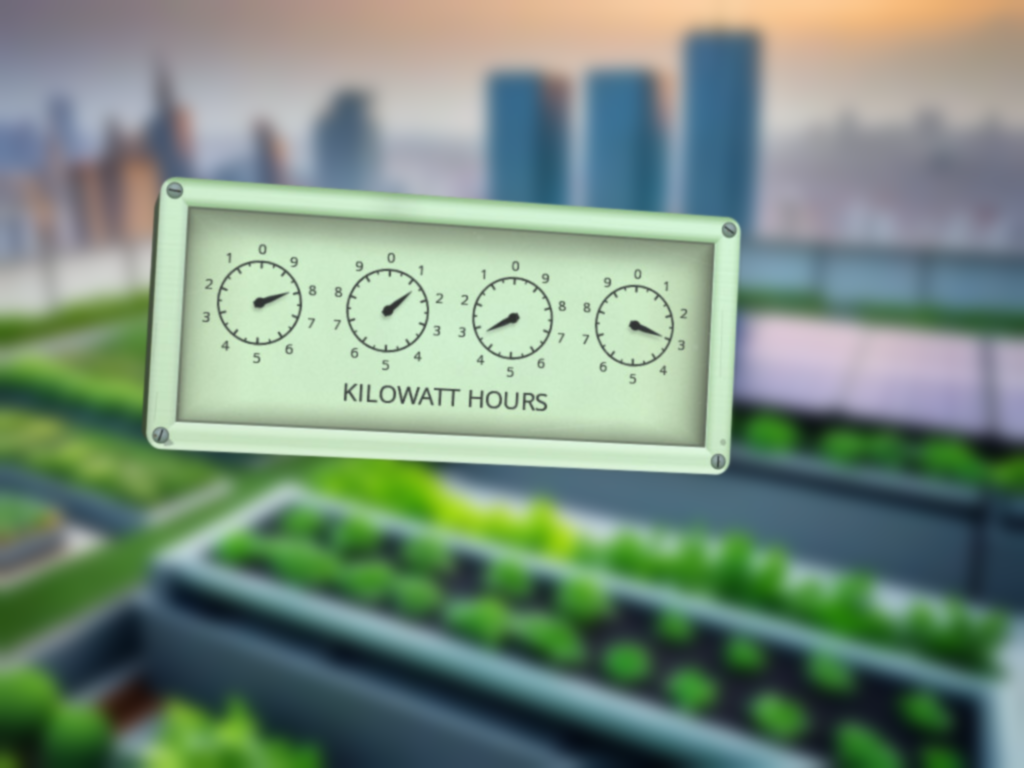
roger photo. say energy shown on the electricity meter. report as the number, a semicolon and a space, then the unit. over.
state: 8133; kWh
